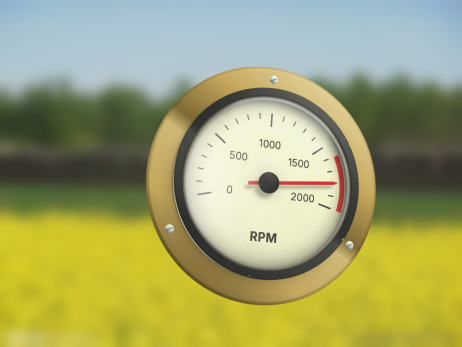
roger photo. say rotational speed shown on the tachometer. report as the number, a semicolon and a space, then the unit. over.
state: 1800; rpm
